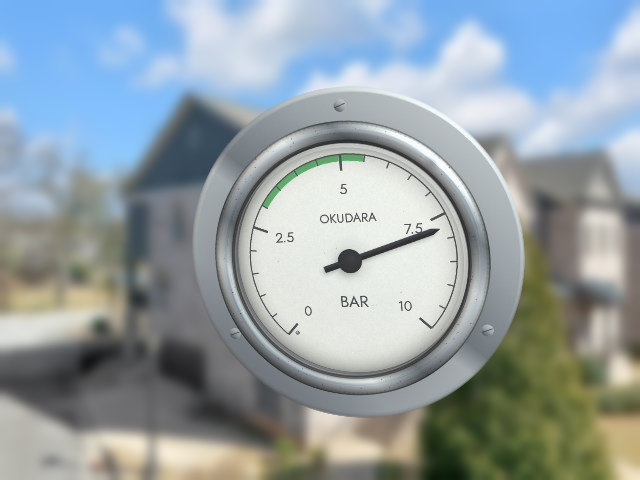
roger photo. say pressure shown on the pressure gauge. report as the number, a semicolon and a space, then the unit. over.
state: 7.75; bar
